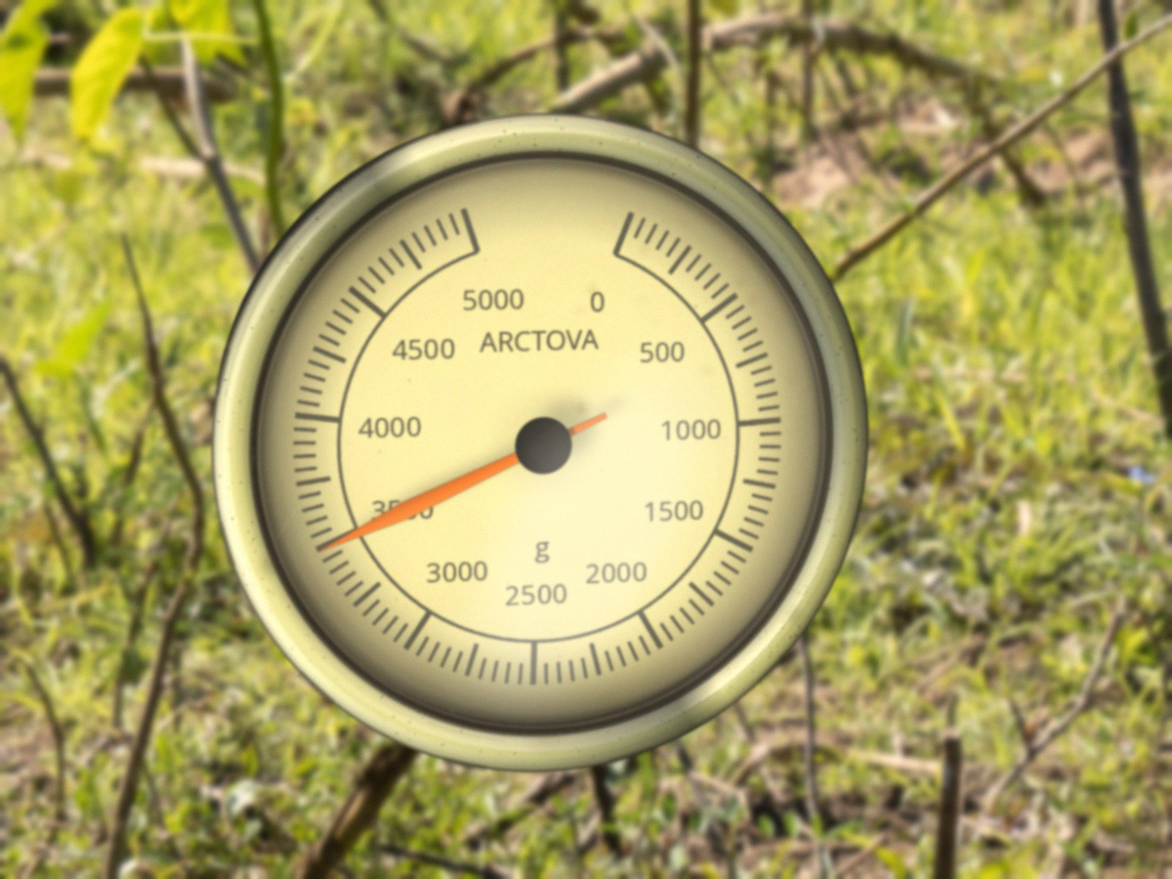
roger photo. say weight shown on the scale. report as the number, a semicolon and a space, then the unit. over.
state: 3500; g
